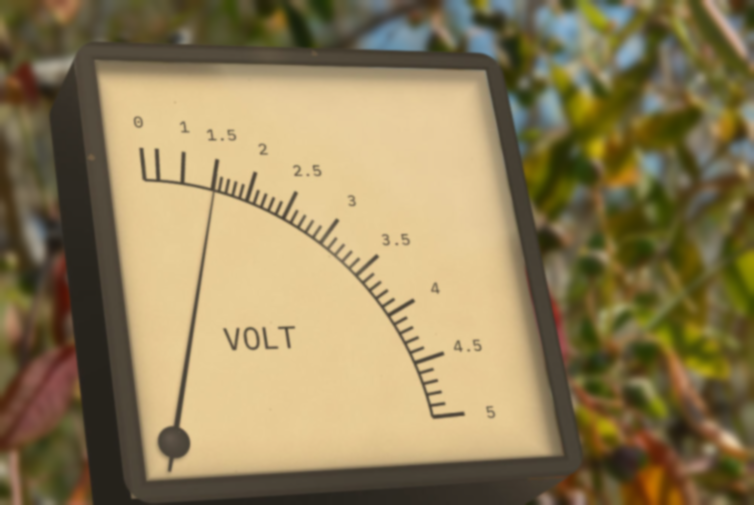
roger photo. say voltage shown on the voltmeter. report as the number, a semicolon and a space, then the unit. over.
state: 1.5; V
